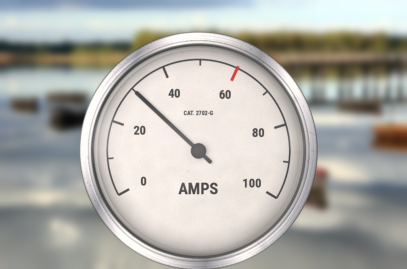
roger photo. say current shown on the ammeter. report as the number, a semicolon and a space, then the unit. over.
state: 30; A
